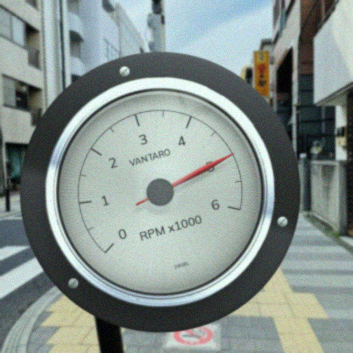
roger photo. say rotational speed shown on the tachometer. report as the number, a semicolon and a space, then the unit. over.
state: 5000; rpm
